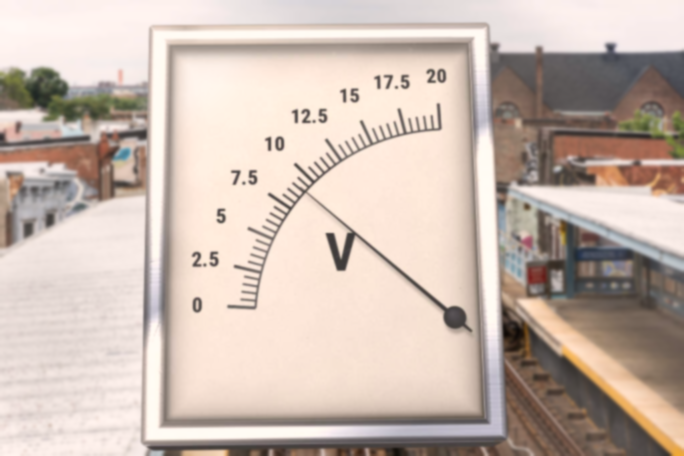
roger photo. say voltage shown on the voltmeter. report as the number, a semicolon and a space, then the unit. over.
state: 9; V
